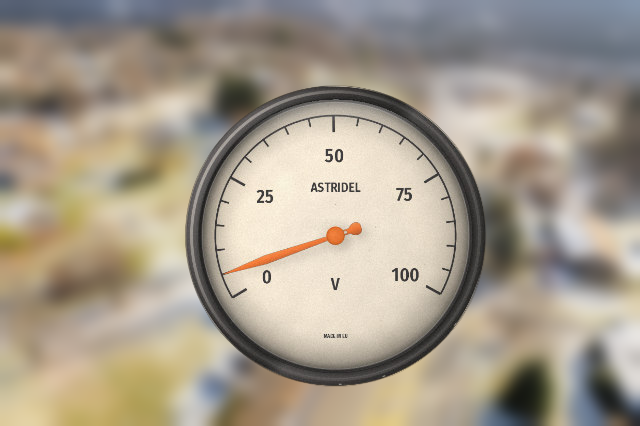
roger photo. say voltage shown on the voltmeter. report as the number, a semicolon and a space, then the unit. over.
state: 5; V
